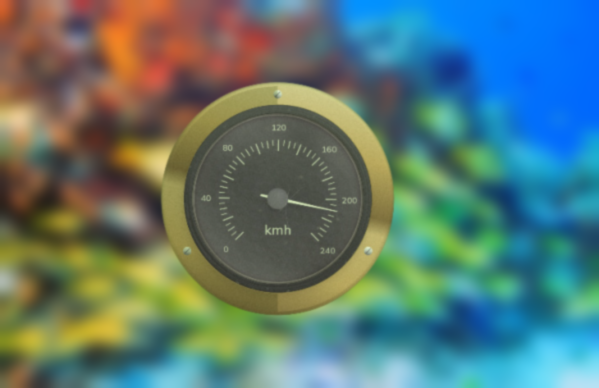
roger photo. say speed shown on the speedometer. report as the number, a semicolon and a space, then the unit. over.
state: 210; km/h
